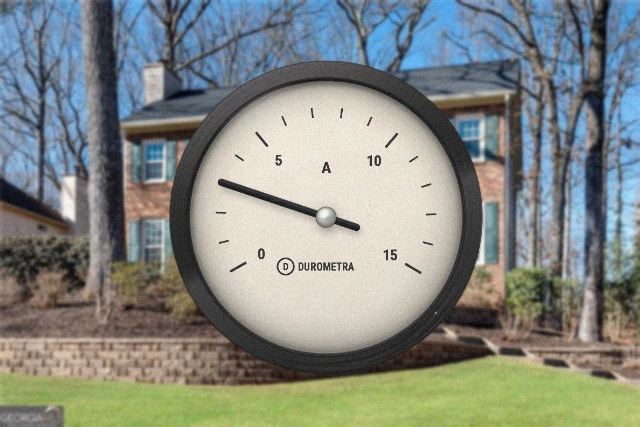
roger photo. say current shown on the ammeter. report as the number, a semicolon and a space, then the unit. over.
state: 3; A
